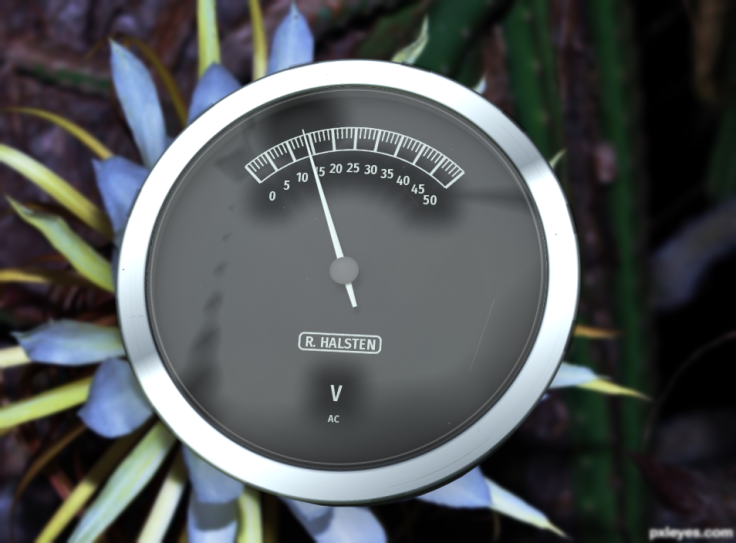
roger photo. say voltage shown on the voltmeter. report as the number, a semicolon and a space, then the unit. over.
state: 14; V
